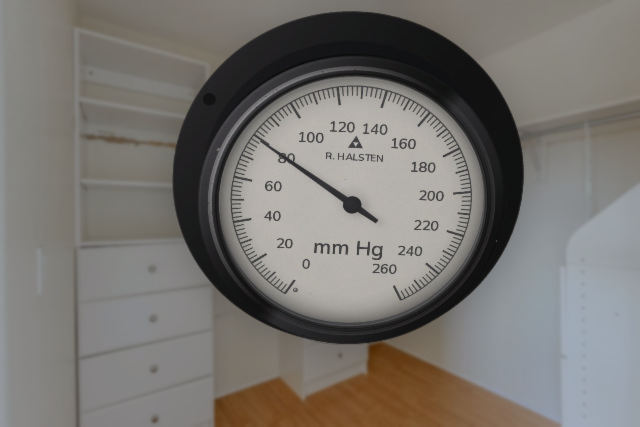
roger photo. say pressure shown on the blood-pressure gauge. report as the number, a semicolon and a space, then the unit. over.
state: 80; mmHg
